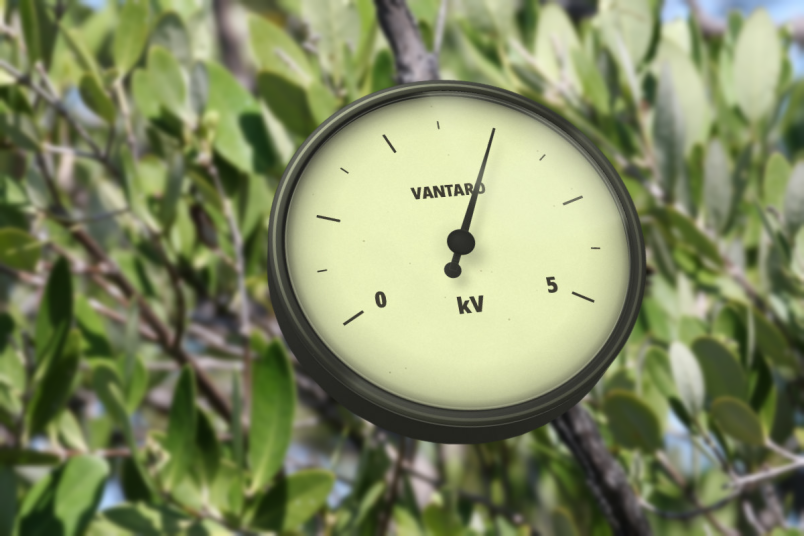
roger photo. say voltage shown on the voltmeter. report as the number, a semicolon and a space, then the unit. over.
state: 3; kV
